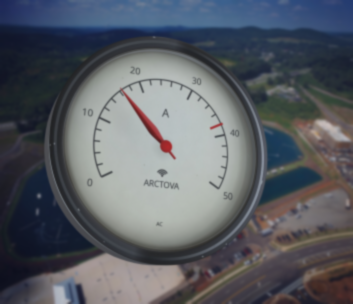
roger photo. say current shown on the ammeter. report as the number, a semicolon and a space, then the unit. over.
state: 16; A
